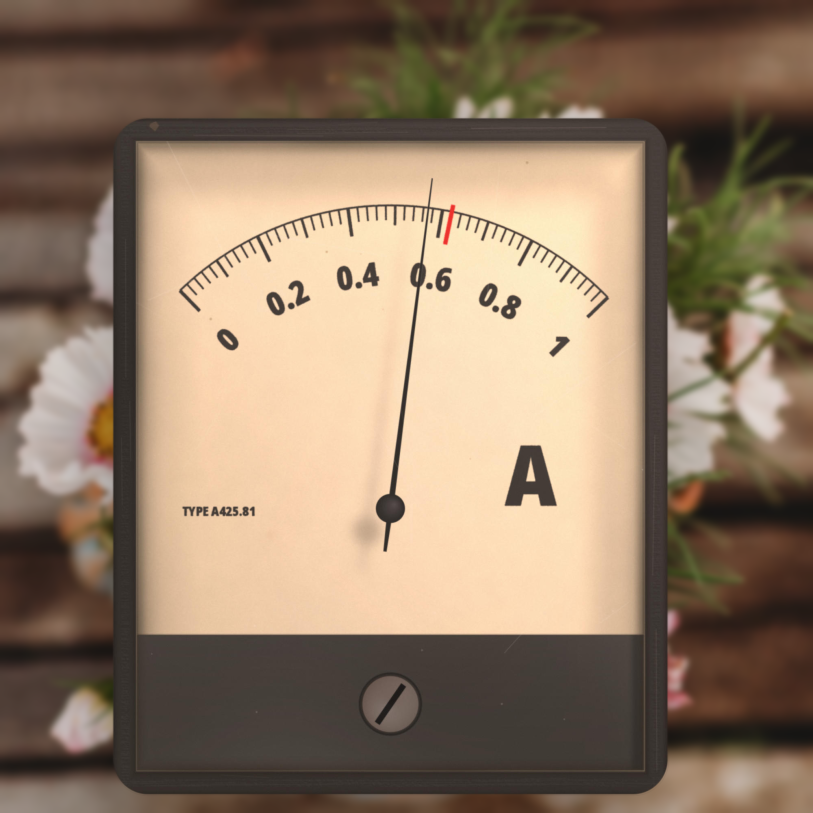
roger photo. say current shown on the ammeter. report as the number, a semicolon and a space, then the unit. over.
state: 0.57; A
